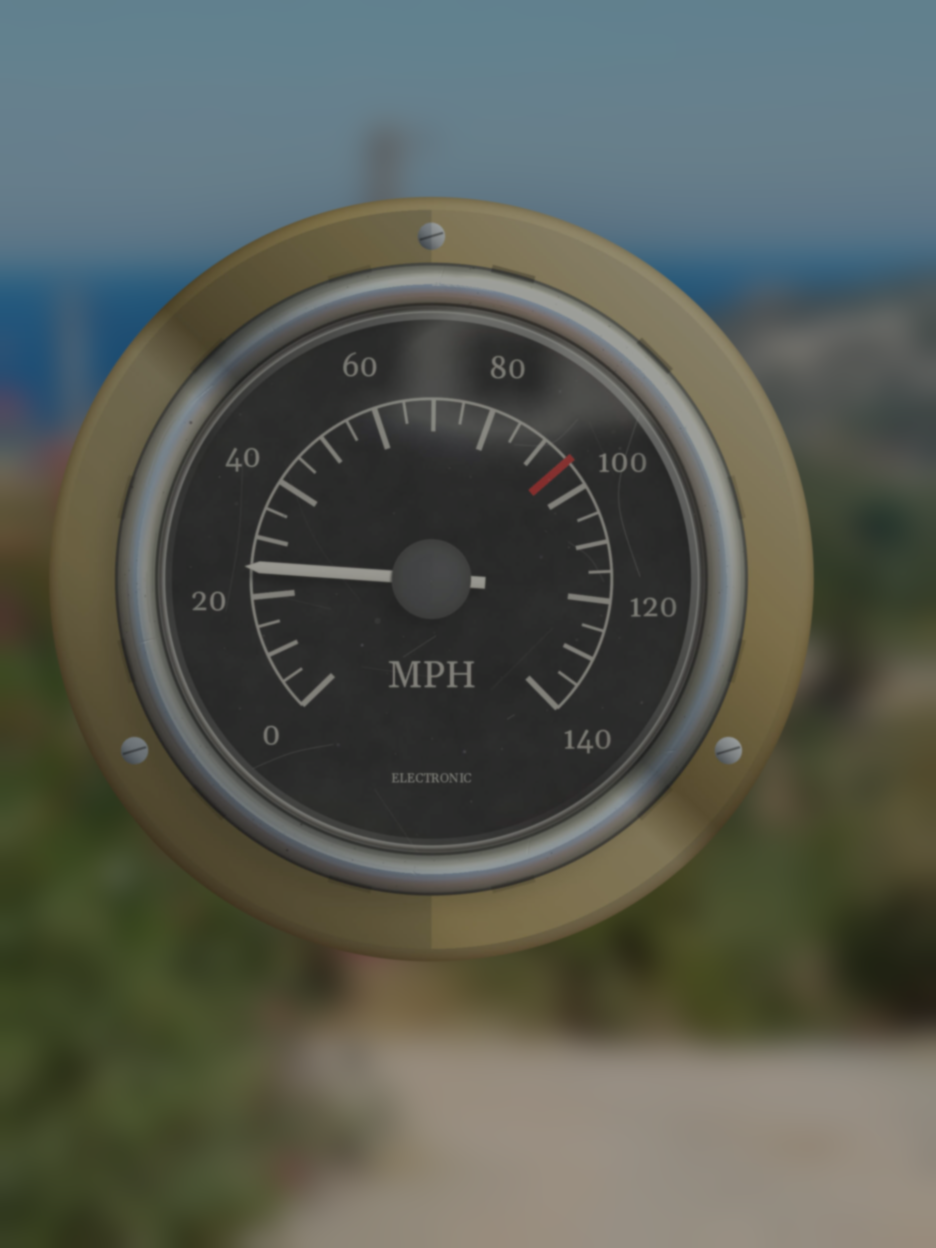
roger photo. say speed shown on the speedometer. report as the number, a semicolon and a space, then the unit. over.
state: 25; mph
